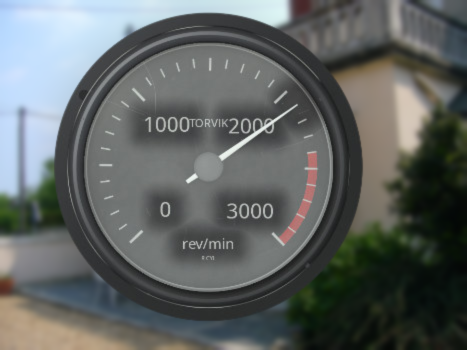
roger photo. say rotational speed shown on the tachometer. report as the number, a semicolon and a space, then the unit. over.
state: 2100; rpm
